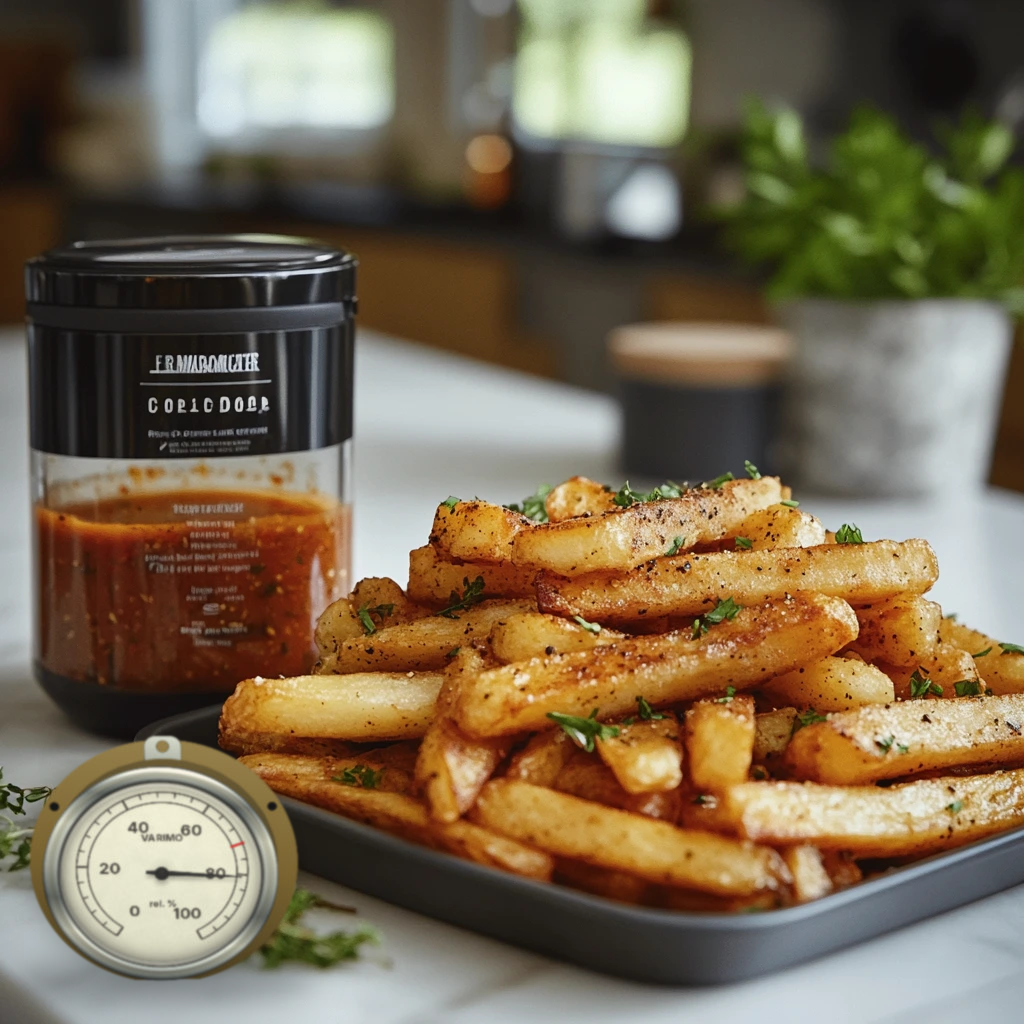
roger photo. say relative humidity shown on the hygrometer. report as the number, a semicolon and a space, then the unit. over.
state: 80; %
